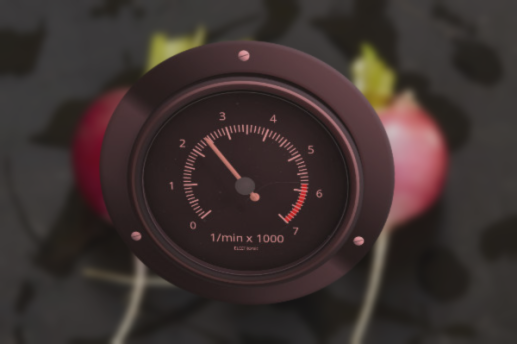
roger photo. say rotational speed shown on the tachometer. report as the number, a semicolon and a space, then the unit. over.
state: 2500; rpm
